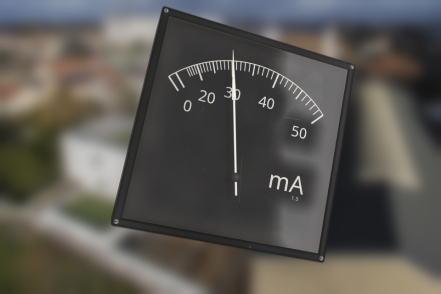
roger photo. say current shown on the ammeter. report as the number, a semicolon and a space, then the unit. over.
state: 30; mA
